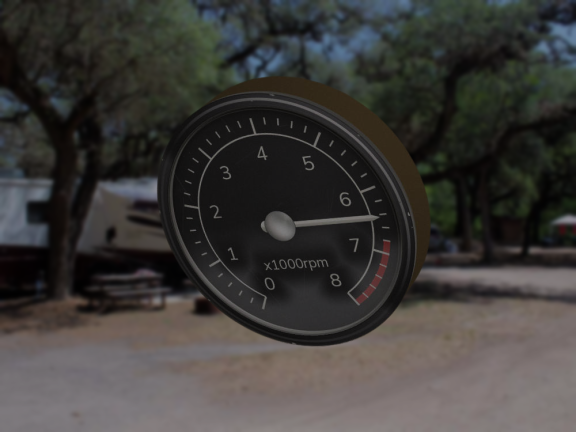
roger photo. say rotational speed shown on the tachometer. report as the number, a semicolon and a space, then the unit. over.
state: 6400; rpm
